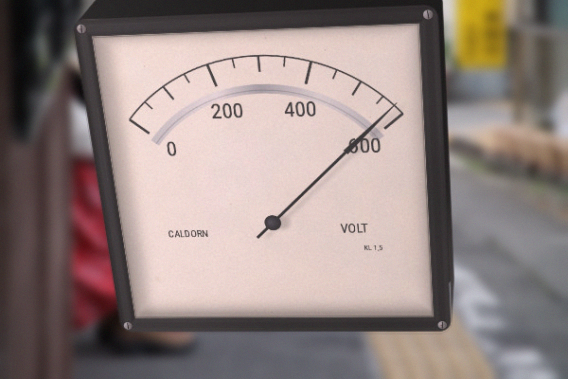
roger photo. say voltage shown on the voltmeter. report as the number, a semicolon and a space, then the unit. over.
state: 575; V
